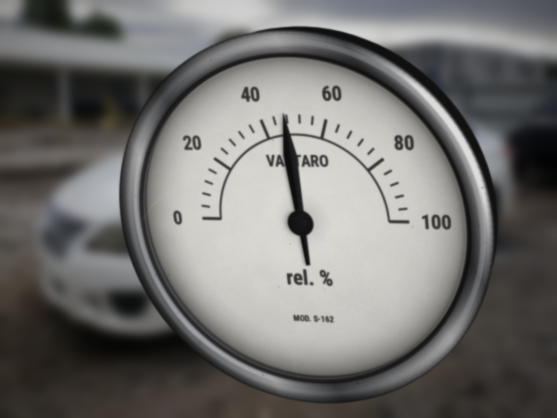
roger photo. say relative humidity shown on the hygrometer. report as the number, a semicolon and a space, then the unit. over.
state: 48; %
